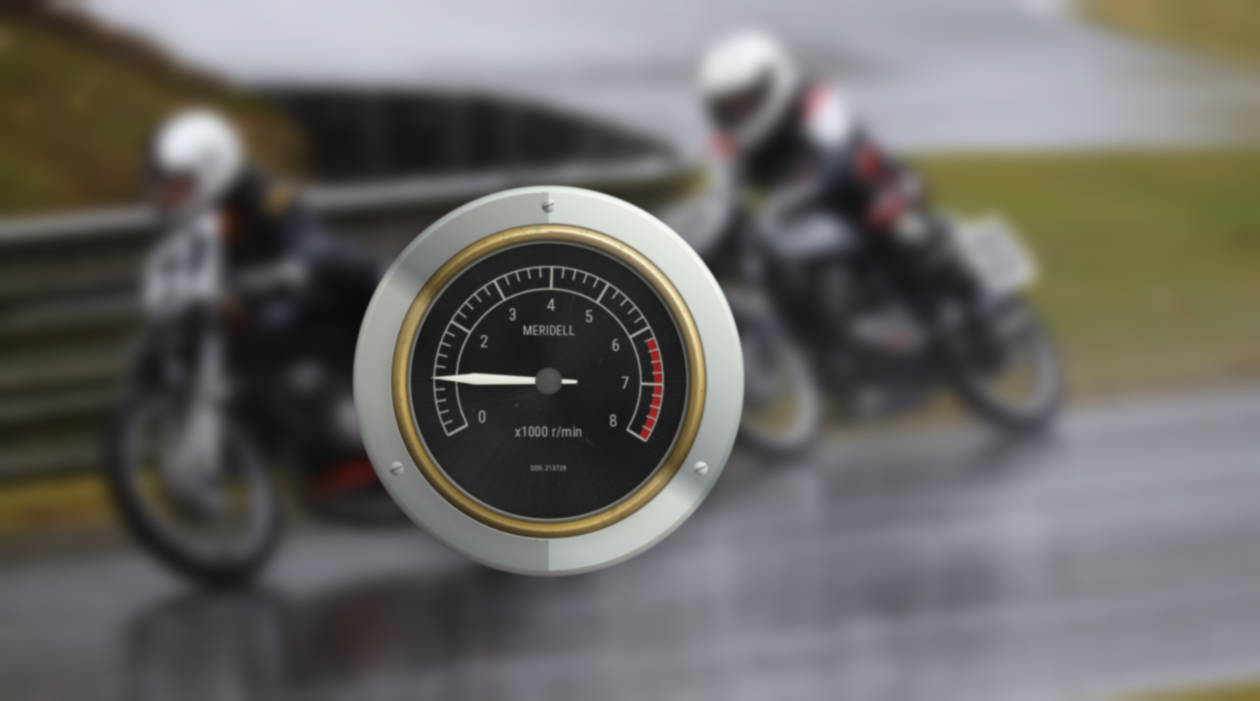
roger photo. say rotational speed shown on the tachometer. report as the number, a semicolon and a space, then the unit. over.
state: 1000; rpm
